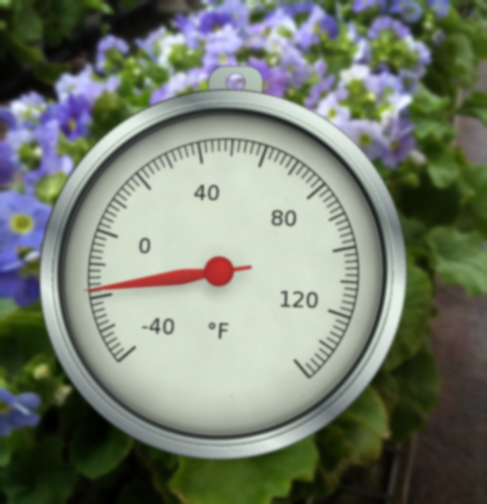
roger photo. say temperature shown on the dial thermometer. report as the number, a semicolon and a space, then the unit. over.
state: -18; °F
